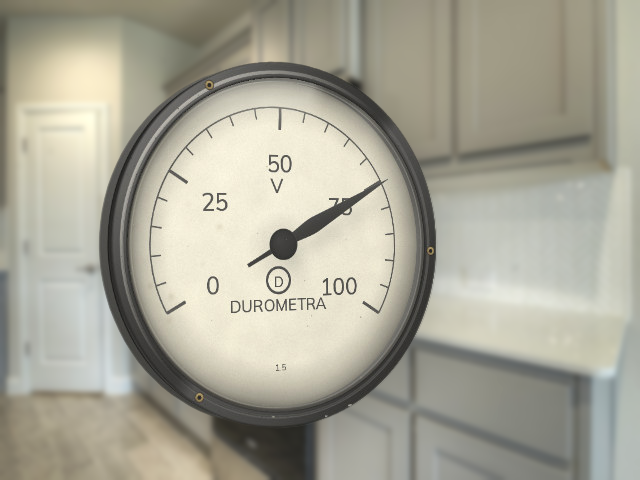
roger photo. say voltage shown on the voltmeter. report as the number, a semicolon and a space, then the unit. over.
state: 75; V
